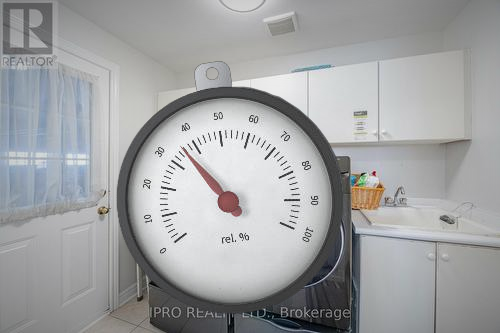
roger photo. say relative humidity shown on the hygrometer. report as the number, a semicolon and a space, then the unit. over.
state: 36; %
